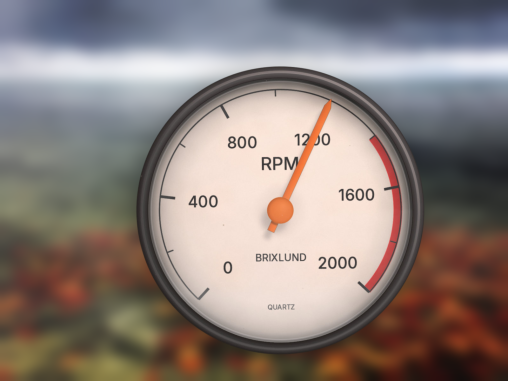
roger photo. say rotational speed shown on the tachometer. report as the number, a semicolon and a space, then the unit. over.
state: 1200; rpm
